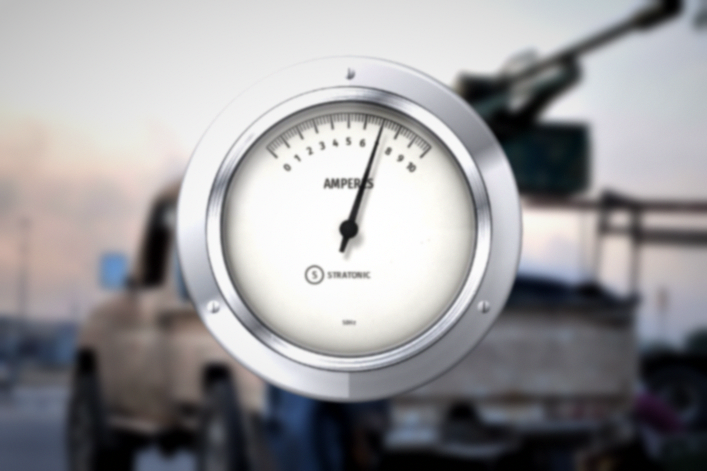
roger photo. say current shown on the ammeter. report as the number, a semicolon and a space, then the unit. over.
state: 7; A
